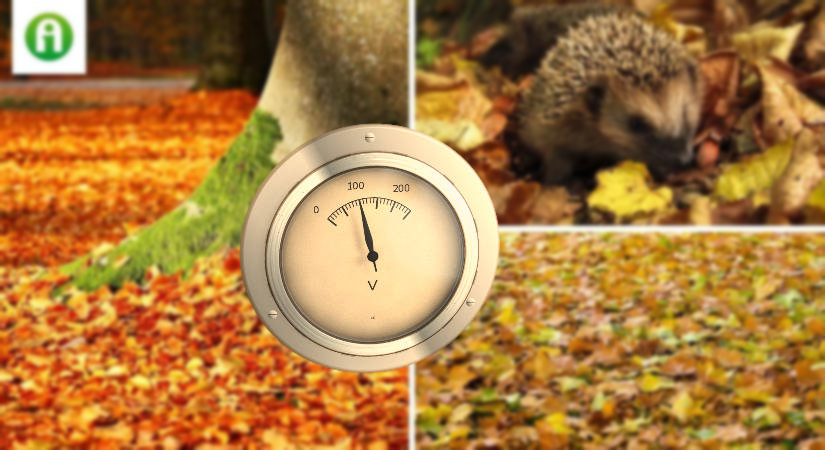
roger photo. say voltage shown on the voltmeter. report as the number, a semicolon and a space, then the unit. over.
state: 100; V
